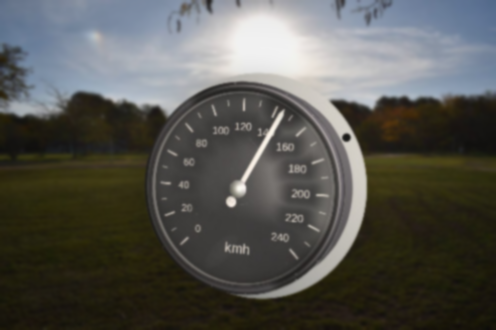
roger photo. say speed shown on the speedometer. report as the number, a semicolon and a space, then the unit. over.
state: 145; km/h
